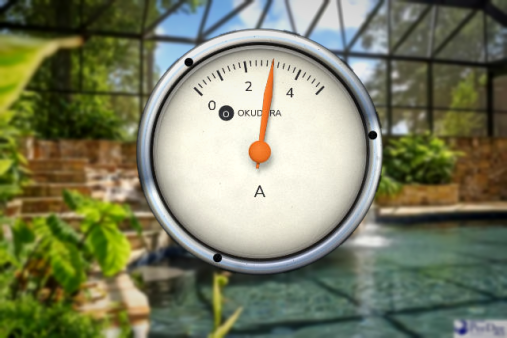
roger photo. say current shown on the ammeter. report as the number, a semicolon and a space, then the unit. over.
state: 3; A
